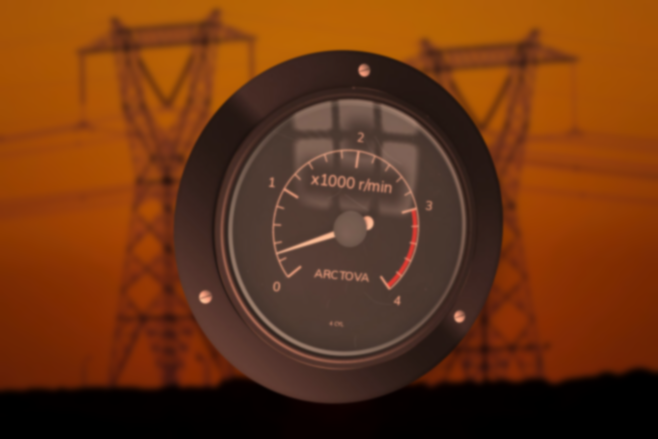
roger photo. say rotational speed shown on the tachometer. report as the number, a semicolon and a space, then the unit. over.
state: 300; rpm
